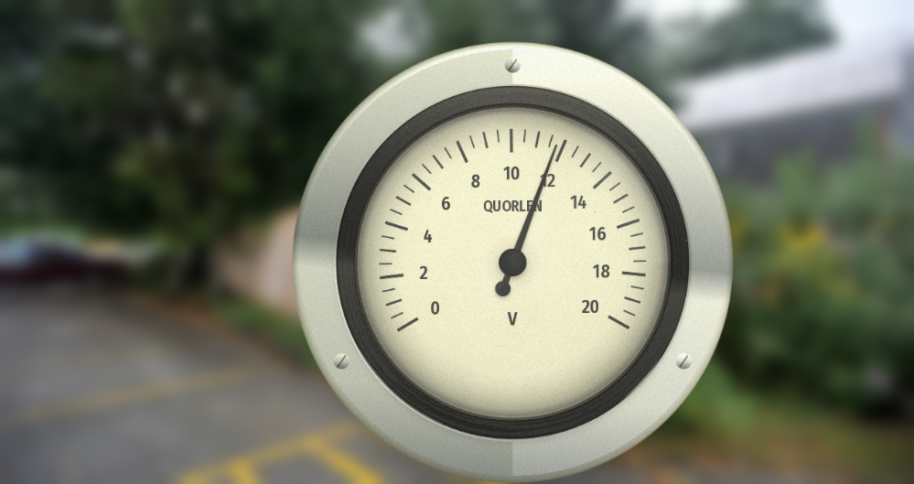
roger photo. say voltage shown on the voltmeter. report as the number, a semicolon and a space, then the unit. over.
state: 11.75; V
